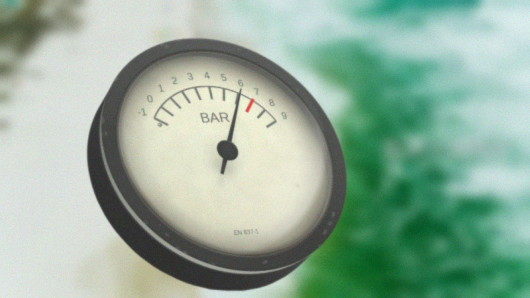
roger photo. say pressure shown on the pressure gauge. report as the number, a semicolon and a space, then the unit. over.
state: 6; bar
